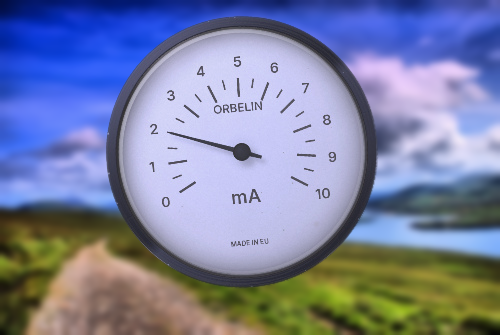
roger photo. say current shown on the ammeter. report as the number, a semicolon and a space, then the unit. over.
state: 2; mA
